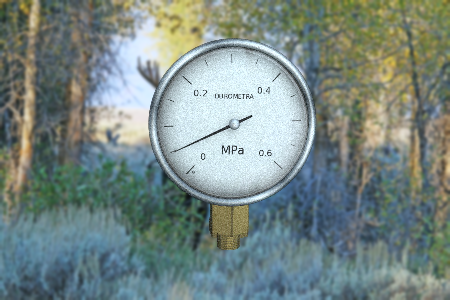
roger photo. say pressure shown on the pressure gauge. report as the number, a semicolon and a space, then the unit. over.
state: 0.05; MPa
